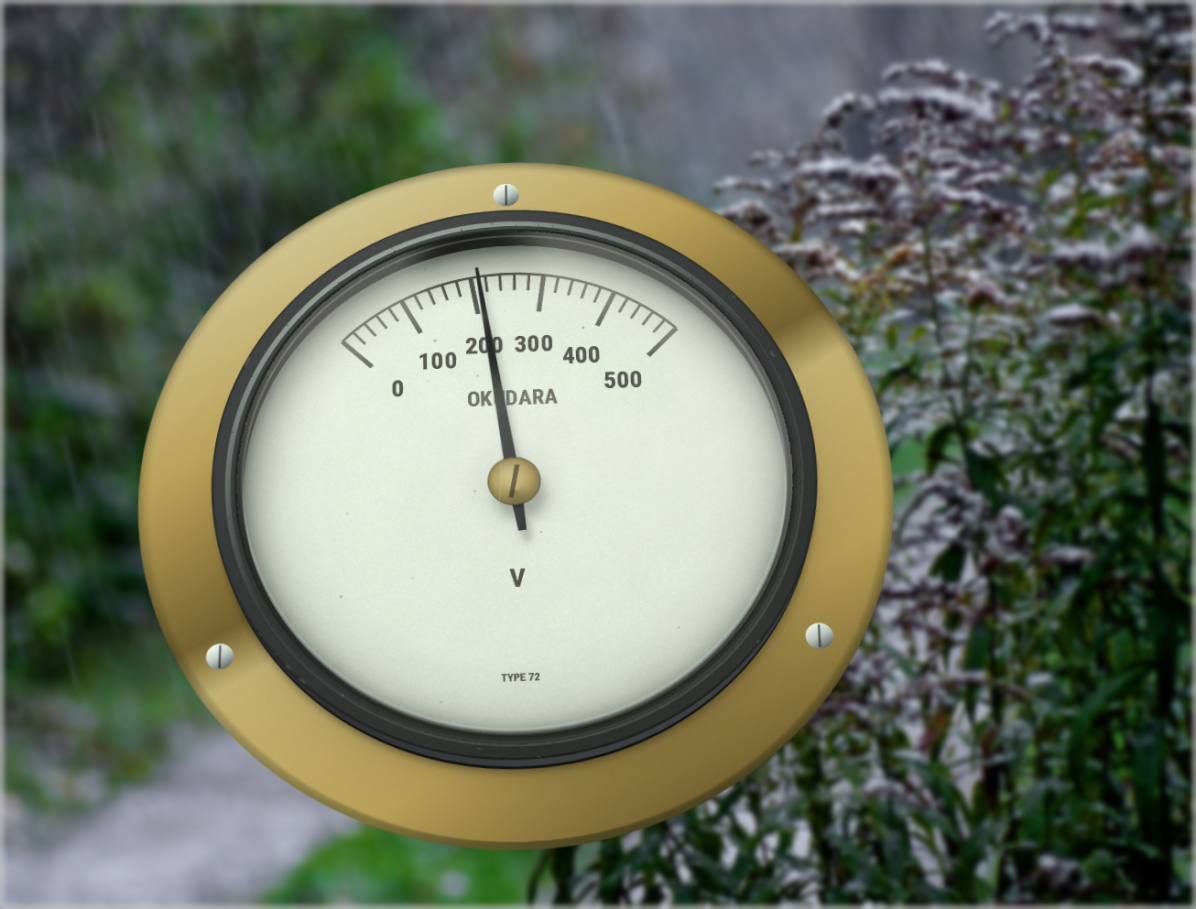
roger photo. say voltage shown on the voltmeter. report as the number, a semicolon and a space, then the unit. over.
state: 210; V
